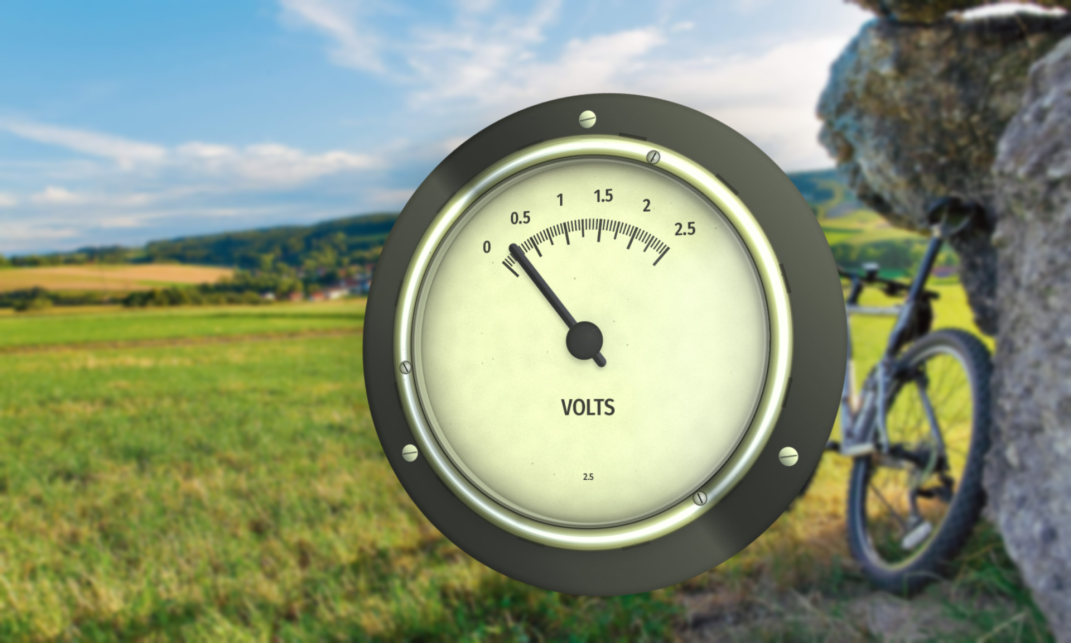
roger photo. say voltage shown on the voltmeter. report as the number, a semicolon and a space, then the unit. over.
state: 0.25; V
